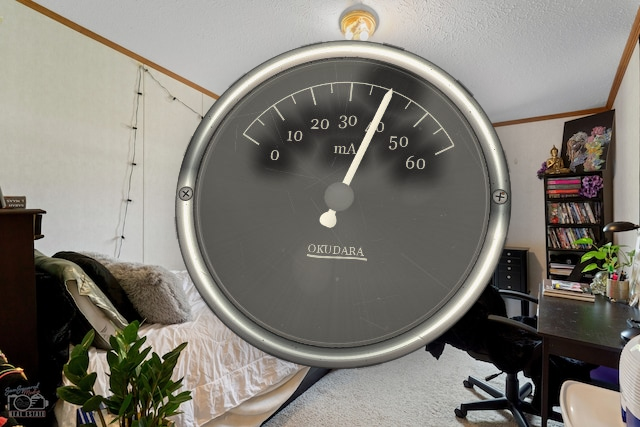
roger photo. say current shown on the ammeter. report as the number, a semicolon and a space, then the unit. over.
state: 40; mA
